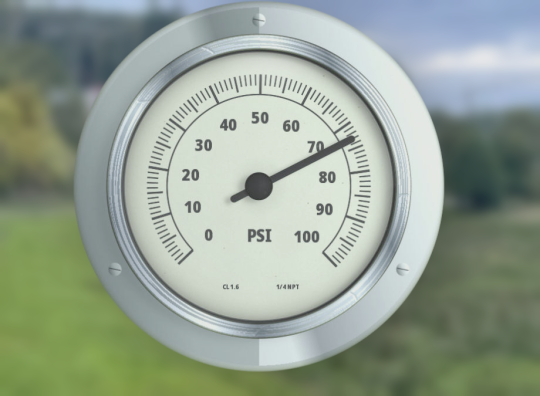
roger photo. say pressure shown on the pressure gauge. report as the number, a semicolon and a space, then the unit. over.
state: 73; psi
